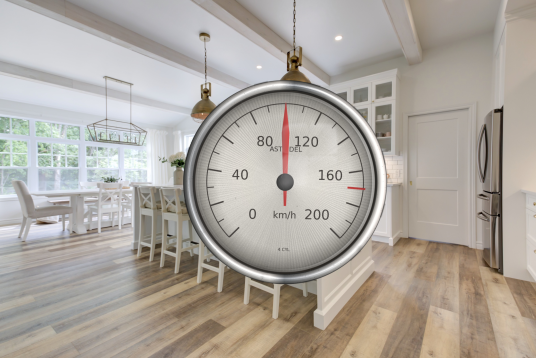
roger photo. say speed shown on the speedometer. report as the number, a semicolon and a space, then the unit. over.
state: 100; km/h
